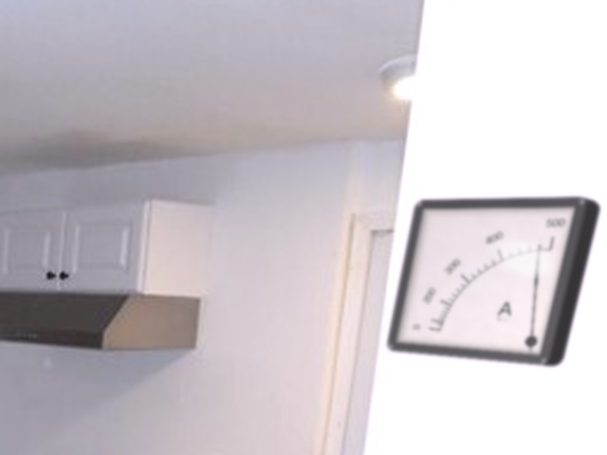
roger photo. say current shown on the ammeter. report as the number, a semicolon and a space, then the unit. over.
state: 480; A
